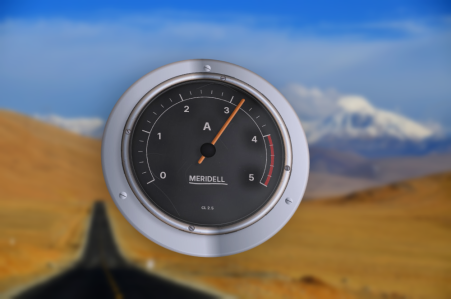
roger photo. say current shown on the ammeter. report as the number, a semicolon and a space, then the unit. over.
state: 3.2; A
